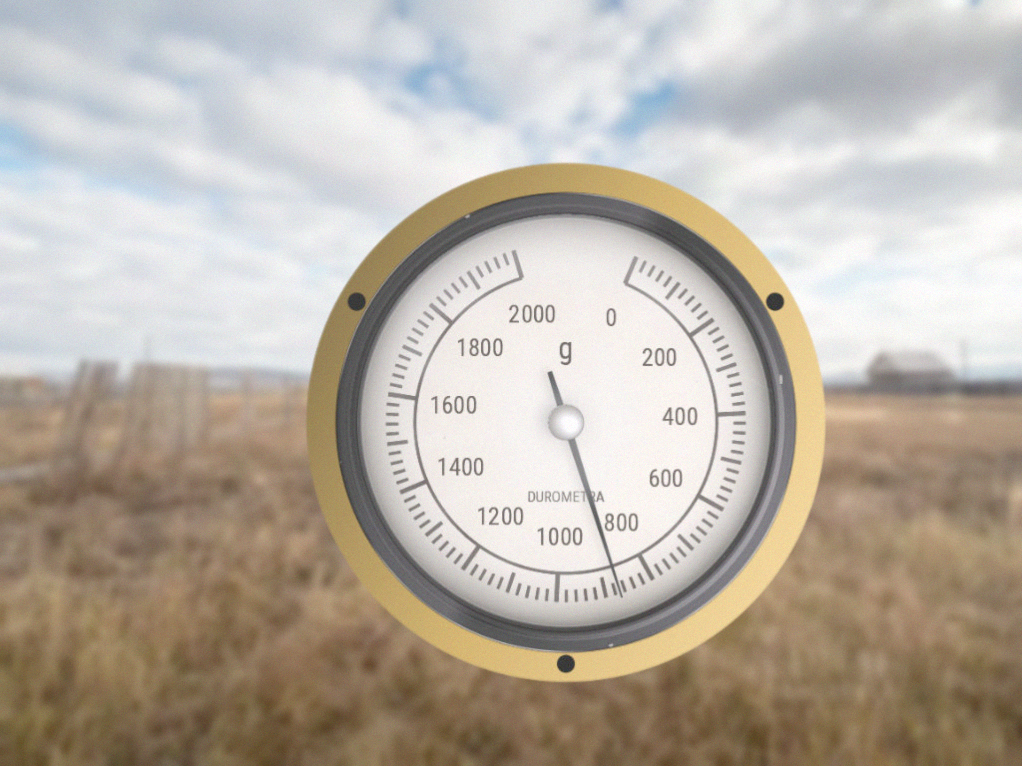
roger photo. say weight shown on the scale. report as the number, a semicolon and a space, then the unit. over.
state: 870; g
